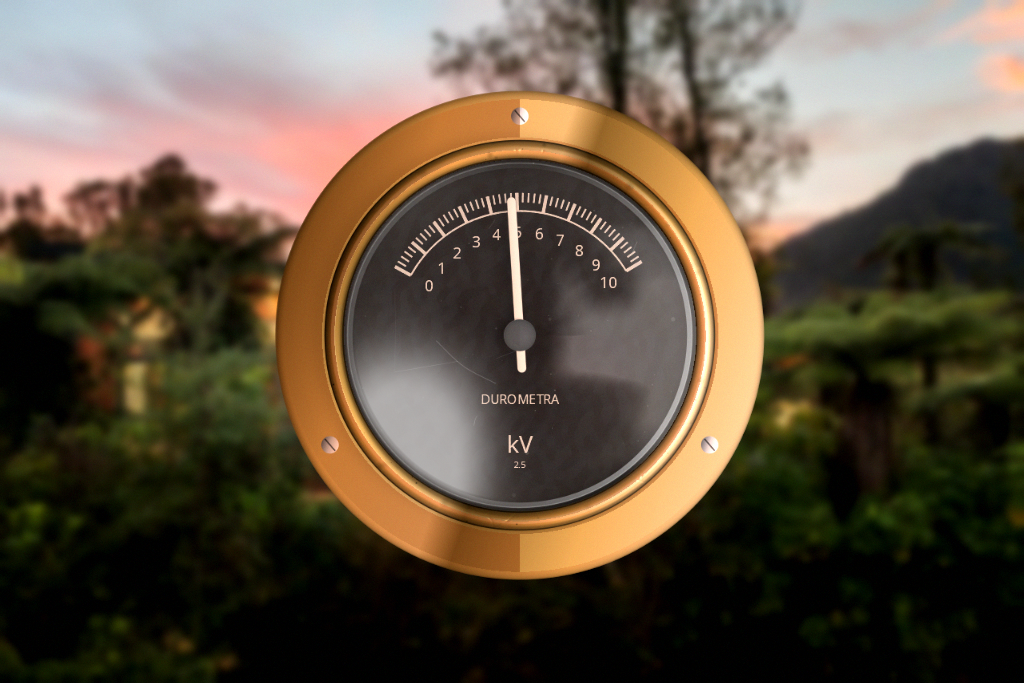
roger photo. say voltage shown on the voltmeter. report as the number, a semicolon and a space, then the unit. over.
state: 4.8; kV
